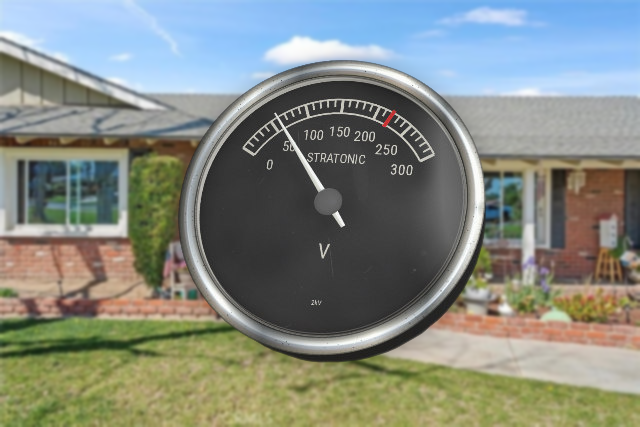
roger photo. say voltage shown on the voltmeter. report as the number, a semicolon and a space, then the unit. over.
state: 60; V
